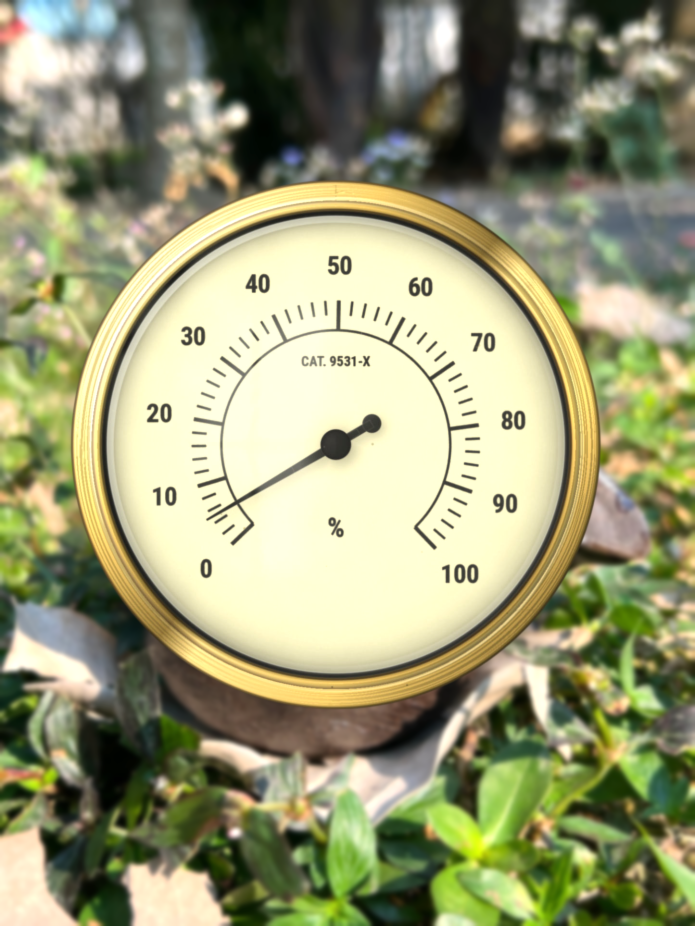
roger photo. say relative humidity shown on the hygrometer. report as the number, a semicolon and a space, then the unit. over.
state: 5; %
